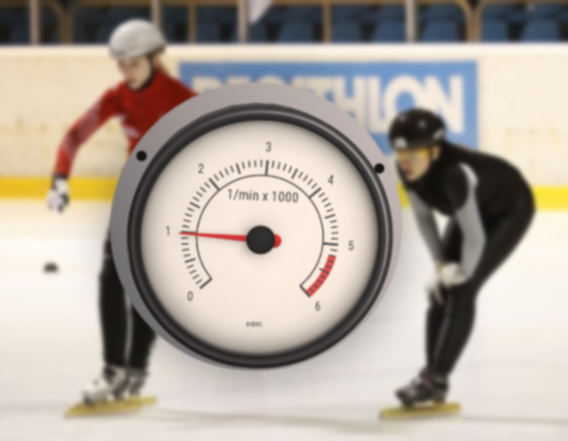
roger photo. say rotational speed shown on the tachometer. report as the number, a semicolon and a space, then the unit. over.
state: 1000; rpm
